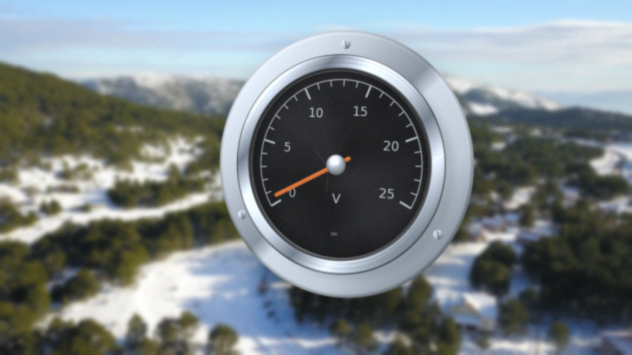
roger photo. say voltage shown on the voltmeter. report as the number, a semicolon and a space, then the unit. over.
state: 0.5; V
